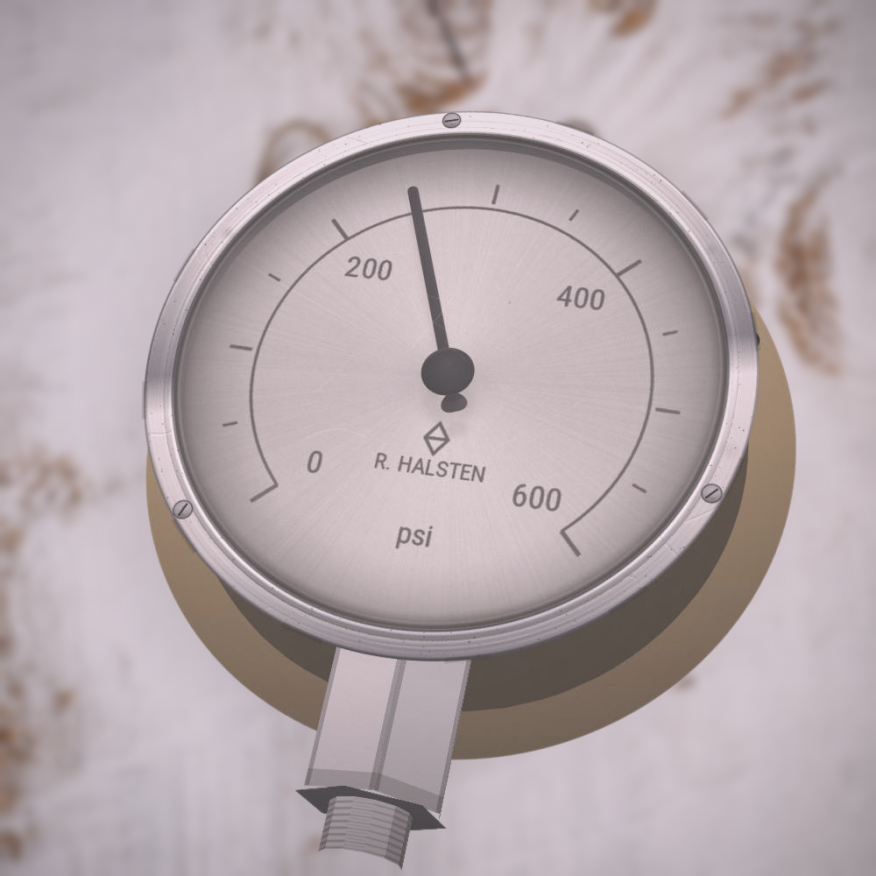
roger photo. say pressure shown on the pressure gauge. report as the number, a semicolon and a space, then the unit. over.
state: 250; psi
